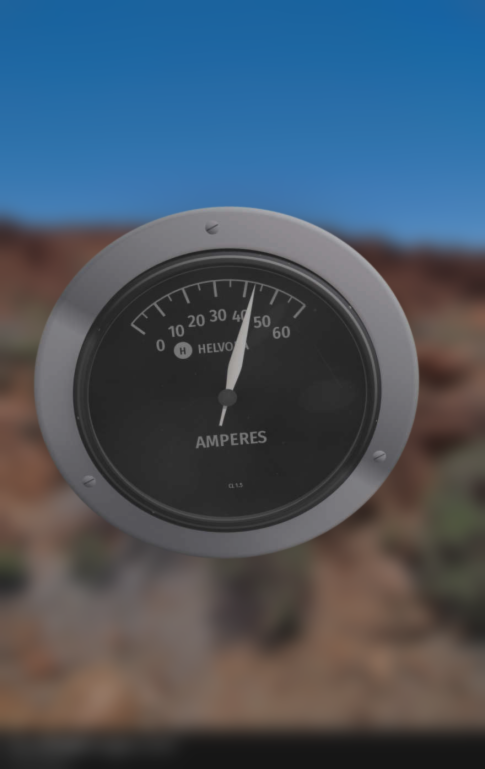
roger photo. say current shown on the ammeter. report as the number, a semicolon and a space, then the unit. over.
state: 42.5; A
